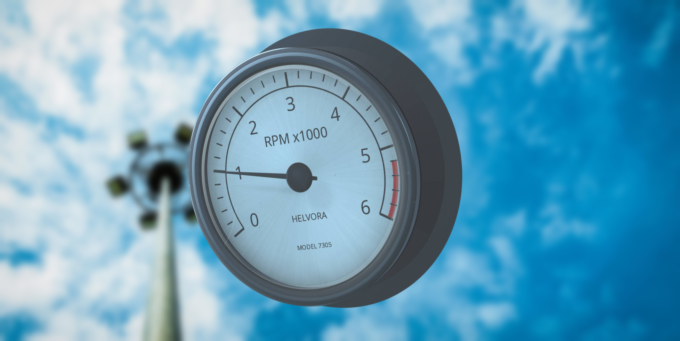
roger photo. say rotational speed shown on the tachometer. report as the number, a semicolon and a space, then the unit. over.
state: 1000; rpm
